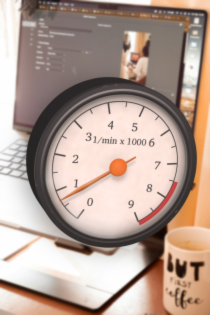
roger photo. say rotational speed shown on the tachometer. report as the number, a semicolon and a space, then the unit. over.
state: 750; rpm
